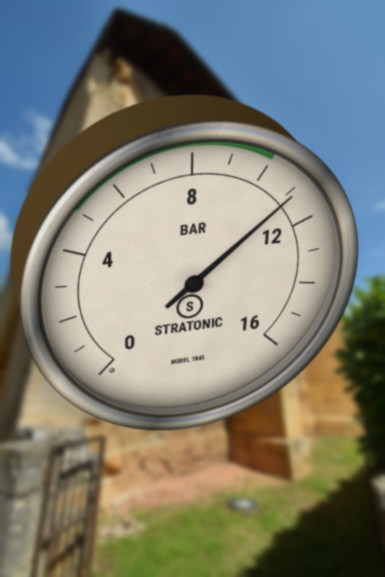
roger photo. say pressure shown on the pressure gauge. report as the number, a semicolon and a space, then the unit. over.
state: 11; bar
